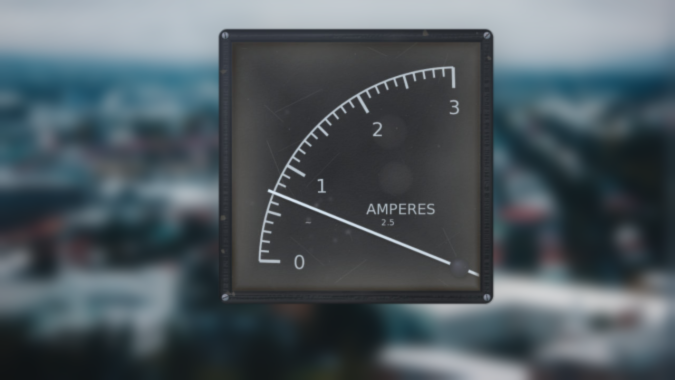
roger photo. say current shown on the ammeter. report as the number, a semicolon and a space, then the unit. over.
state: 0.7; A
